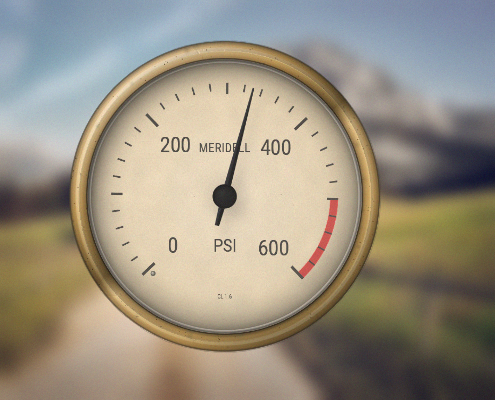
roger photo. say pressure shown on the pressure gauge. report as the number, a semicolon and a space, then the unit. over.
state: 330; psi
